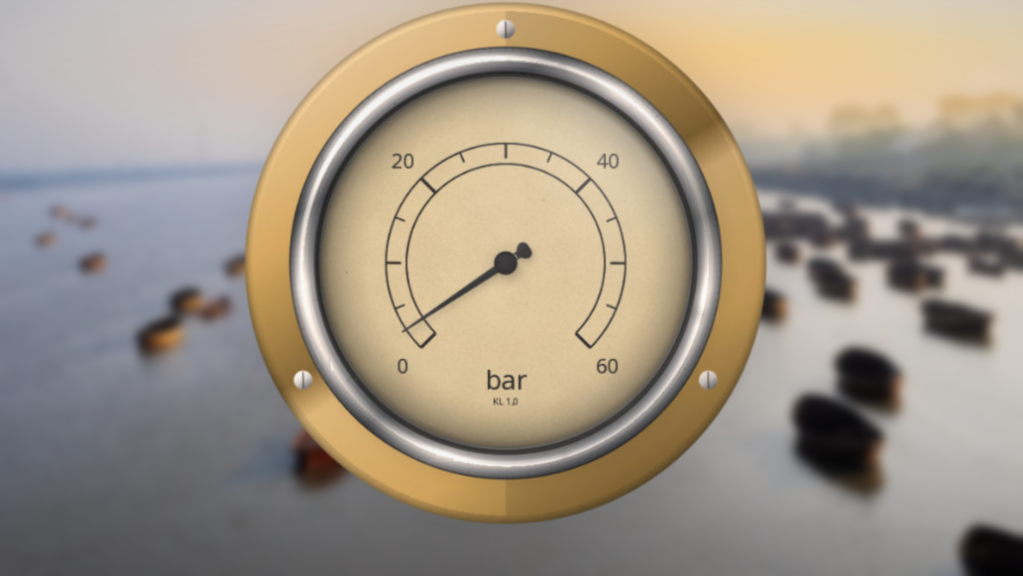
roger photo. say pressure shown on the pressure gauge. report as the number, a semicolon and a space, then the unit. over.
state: 2.5; bar
